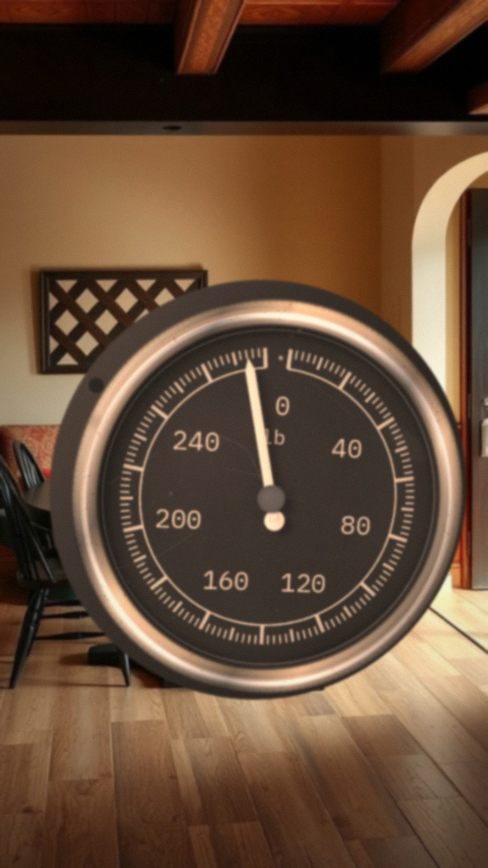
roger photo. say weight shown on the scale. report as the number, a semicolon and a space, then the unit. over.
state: 274; lb
